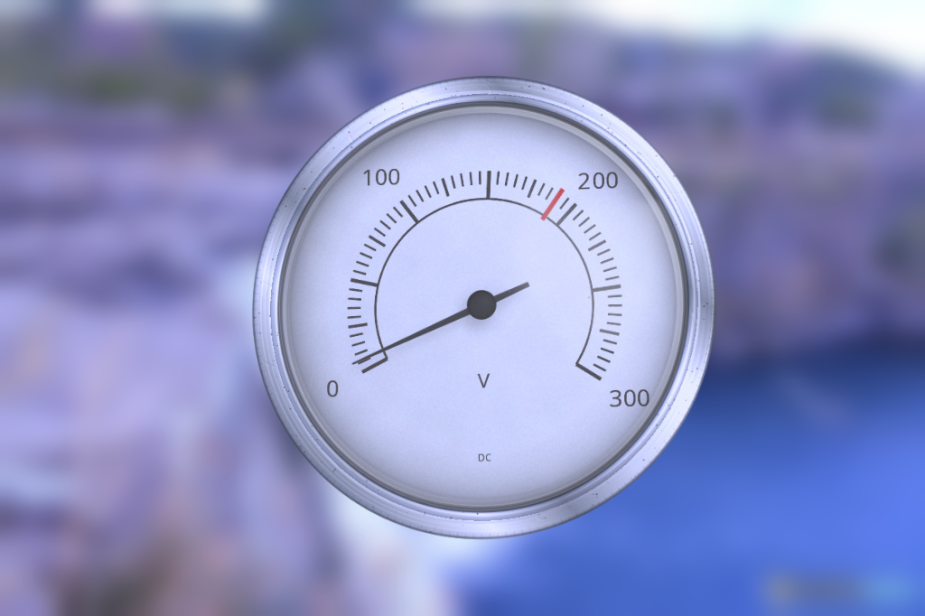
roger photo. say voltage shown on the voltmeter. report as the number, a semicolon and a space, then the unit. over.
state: 5; V
